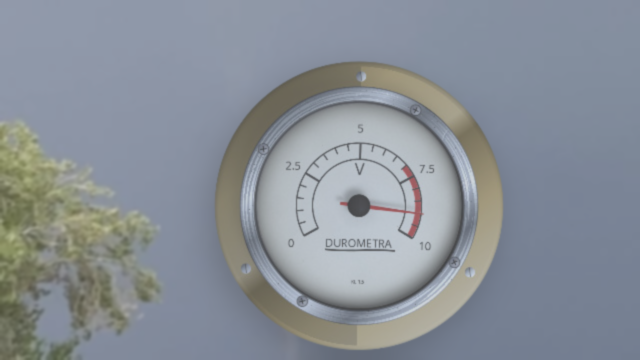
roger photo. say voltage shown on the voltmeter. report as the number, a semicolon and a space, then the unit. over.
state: 9; V
